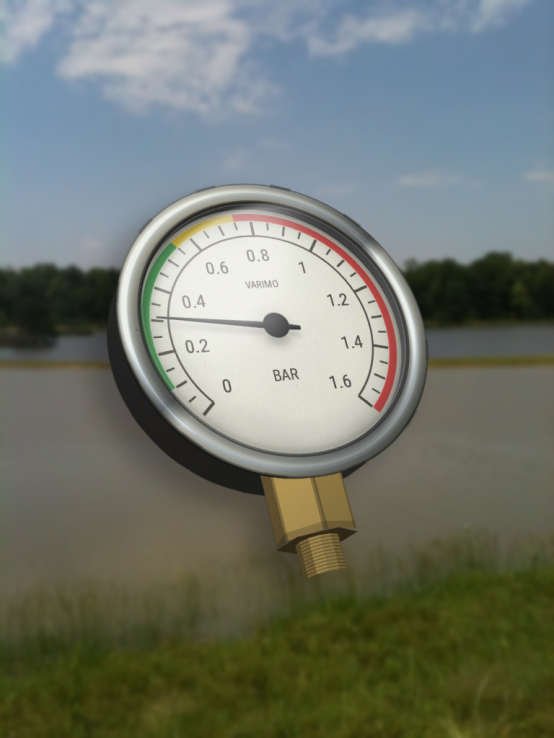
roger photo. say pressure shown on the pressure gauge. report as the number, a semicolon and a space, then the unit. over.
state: 0.3; bar
